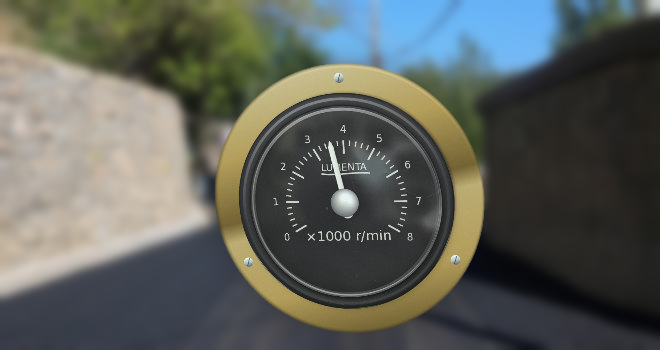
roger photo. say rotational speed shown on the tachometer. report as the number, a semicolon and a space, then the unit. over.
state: 3600; rpm
